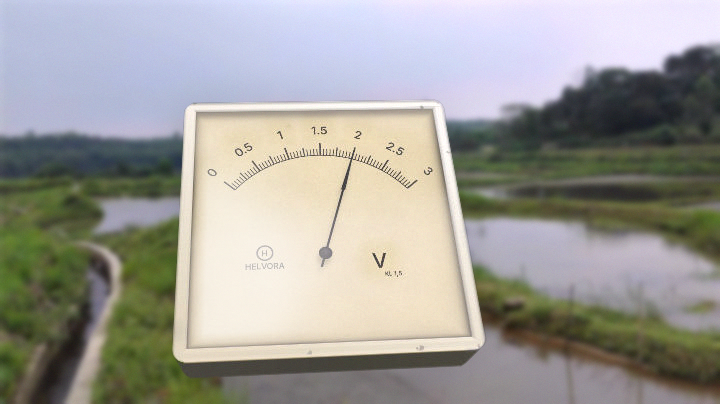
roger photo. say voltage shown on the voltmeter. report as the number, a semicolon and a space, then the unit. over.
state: 2; V
